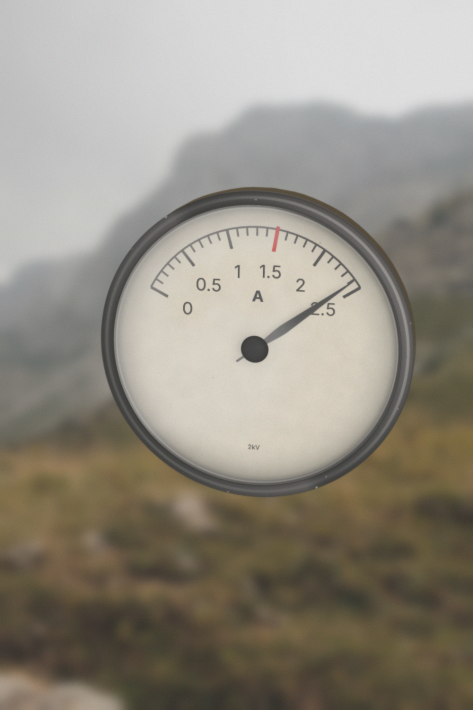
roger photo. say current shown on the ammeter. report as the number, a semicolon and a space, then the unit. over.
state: 2.4; A
